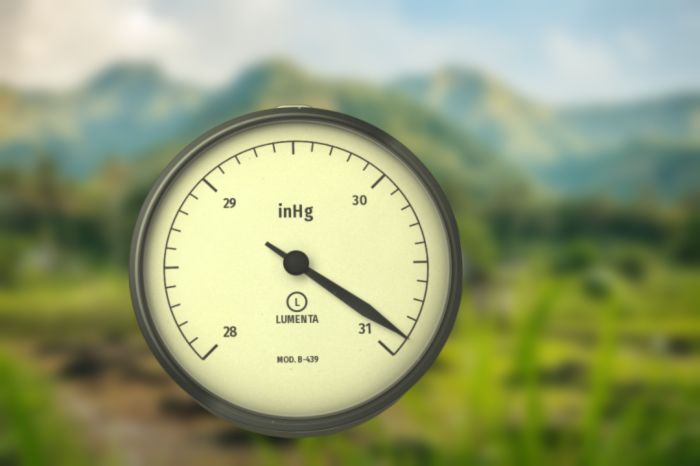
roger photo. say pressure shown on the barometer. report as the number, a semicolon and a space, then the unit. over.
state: 30.9; inHg
